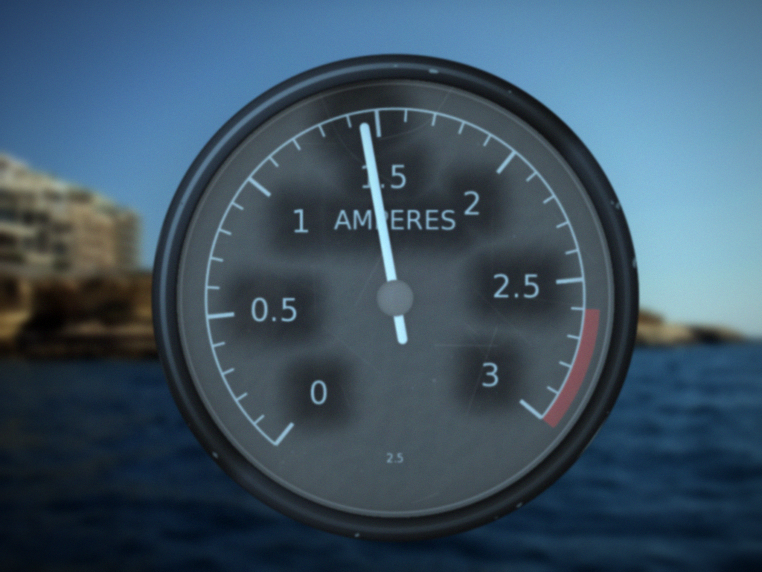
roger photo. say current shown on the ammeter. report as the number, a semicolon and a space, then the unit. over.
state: 1.45; A
